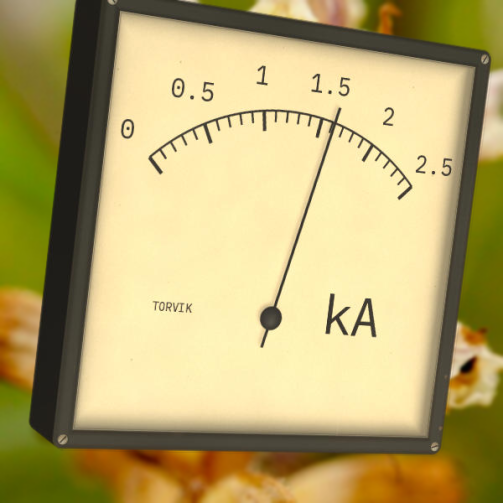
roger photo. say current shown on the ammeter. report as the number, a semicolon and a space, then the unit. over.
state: 1.6; kA
